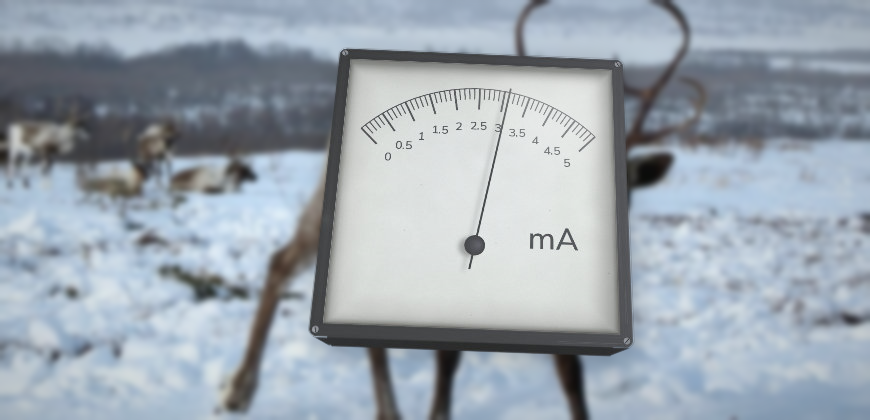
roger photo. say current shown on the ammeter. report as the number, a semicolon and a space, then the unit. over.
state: 3.1; mA
